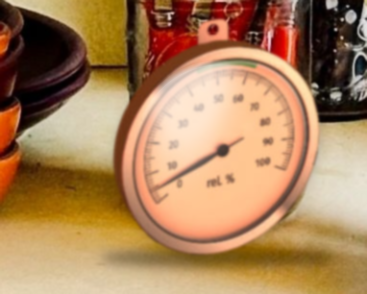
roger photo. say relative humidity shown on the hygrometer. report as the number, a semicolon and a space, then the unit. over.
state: 5; %
